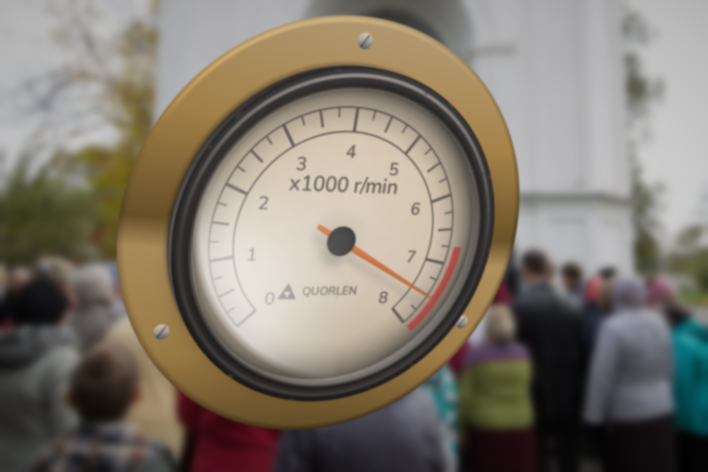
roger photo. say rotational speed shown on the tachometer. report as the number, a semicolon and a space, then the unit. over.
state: 7500; rpm
